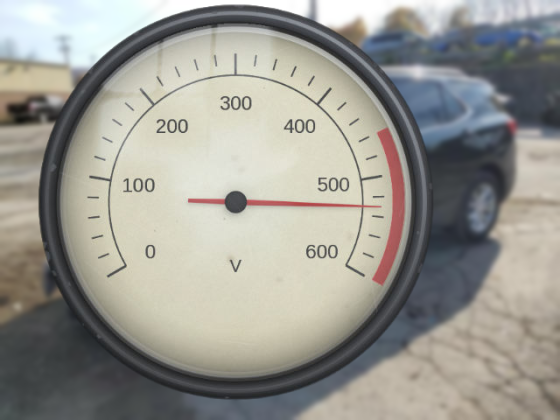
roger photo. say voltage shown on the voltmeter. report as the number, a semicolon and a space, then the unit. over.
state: 530; V
